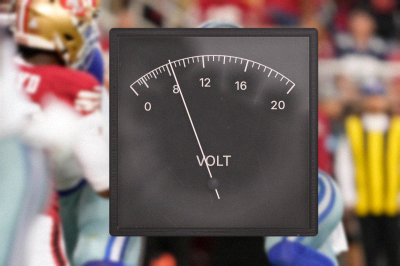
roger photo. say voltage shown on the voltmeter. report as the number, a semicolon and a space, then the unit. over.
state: 8.5; V
